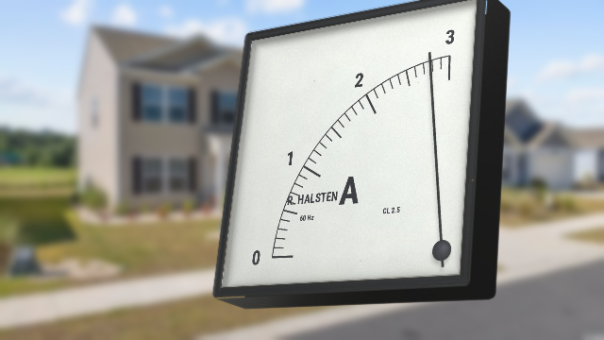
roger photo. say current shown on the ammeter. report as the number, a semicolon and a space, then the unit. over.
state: 2.8; A
